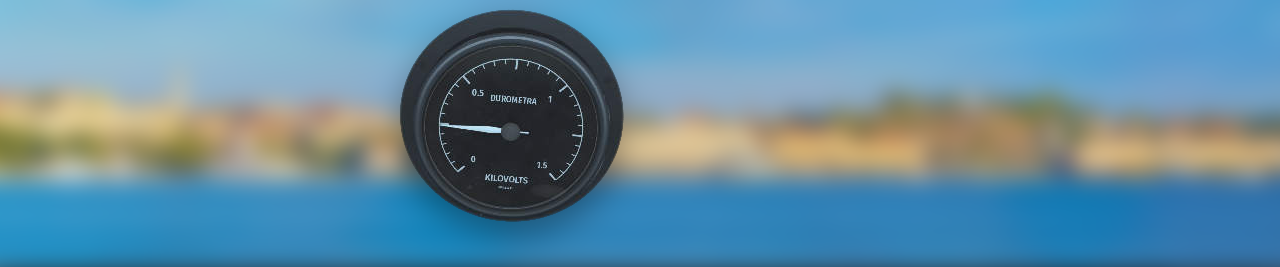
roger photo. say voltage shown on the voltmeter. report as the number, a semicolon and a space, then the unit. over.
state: 0.25; kV
